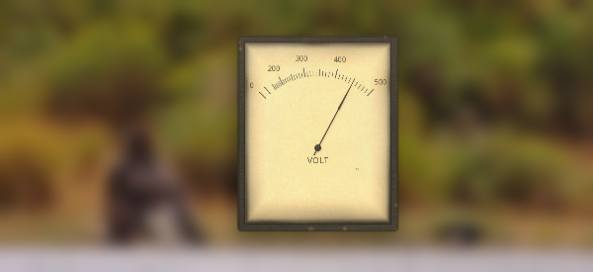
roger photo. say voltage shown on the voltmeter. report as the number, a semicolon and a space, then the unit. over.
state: 450; V
